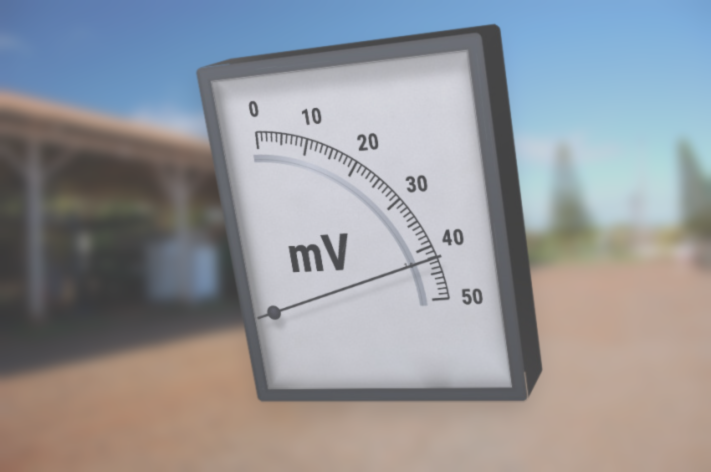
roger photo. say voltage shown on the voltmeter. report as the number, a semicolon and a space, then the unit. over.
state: 42; mV
